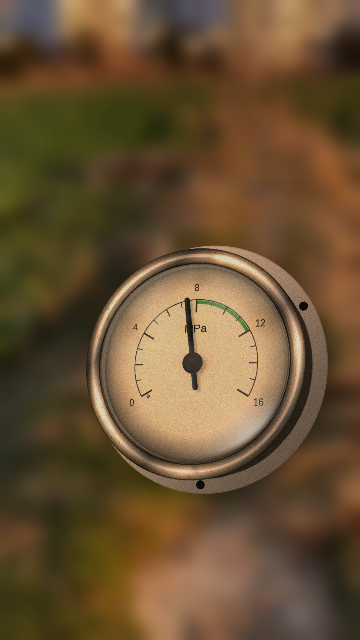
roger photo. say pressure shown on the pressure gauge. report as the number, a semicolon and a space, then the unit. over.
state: 7.5; MPa
